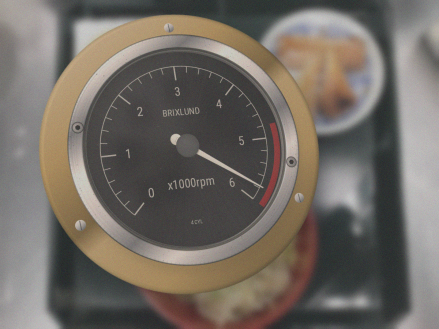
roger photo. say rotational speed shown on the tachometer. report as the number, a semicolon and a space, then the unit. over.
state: 5800; rpm
